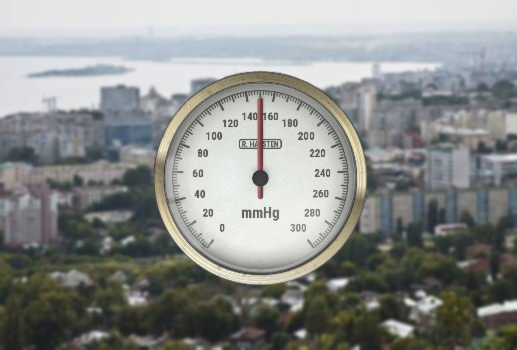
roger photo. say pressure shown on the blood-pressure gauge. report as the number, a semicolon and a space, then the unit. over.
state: 150; mmHg
